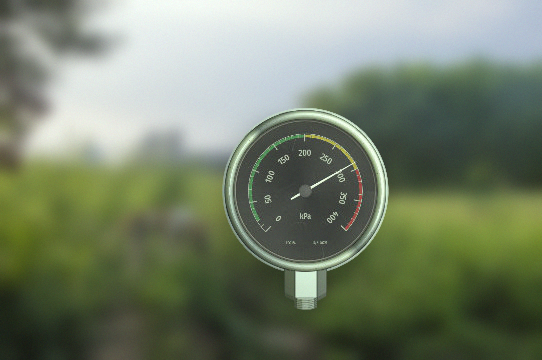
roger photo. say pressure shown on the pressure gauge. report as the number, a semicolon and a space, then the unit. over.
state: 290; kPa
